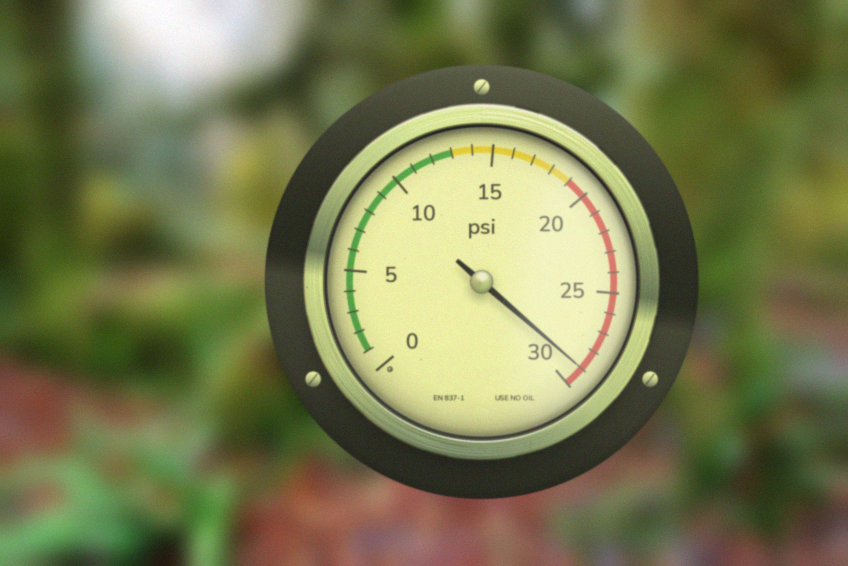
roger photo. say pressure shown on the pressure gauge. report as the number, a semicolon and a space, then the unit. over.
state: 29; psi
